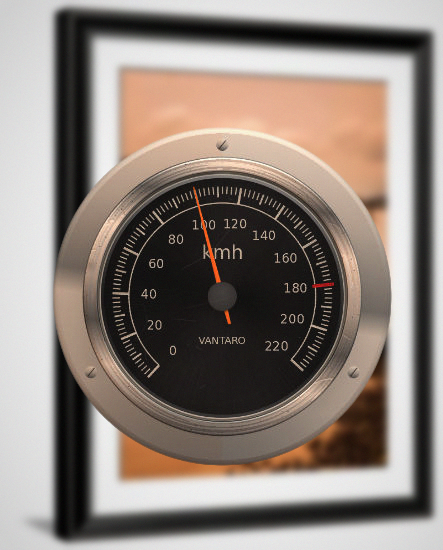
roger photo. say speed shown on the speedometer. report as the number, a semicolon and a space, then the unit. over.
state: 100; km/h
